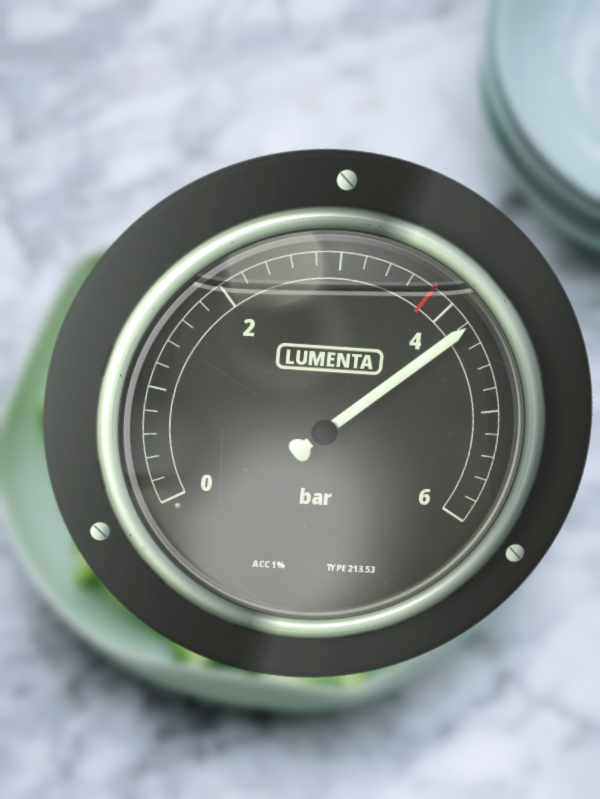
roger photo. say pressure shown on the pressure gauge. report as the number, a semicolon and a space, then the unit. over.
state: 4.2; bar
